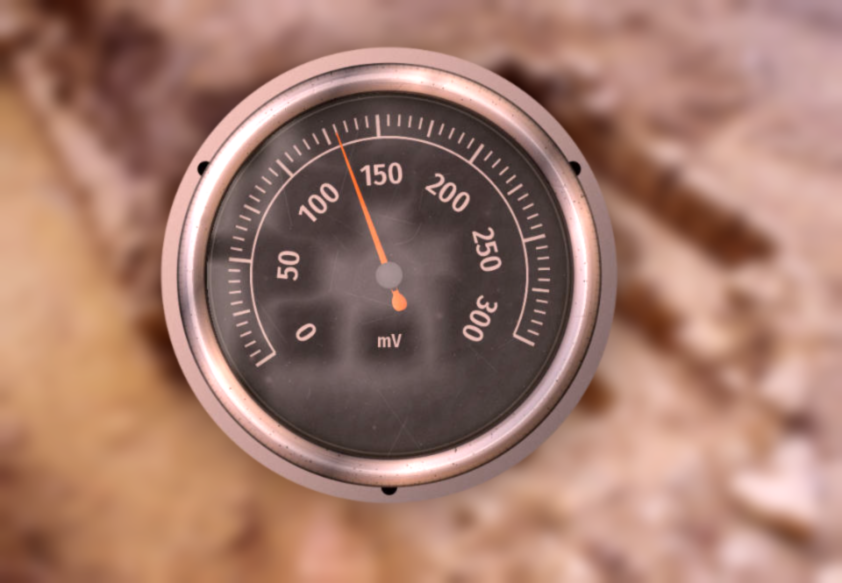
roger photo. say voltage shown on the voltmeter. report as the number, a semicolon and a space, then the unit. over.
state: 130; mV
